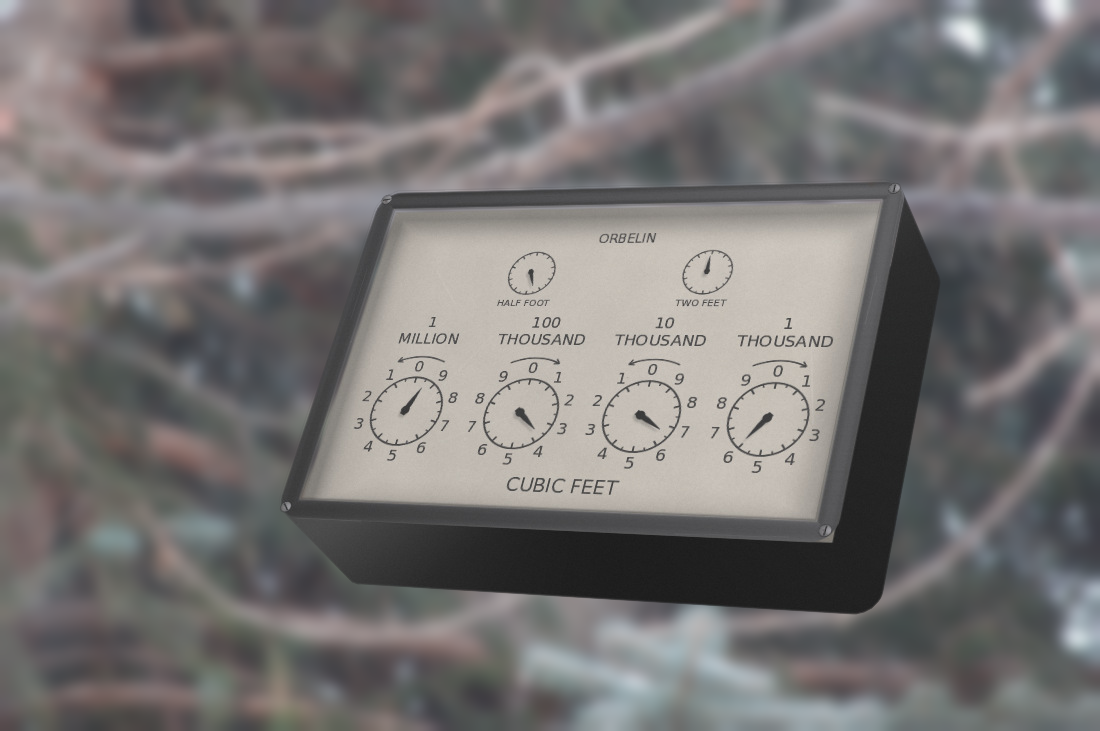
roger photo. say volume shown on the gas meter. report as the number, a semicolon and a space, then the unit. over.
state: 936600; ft³
